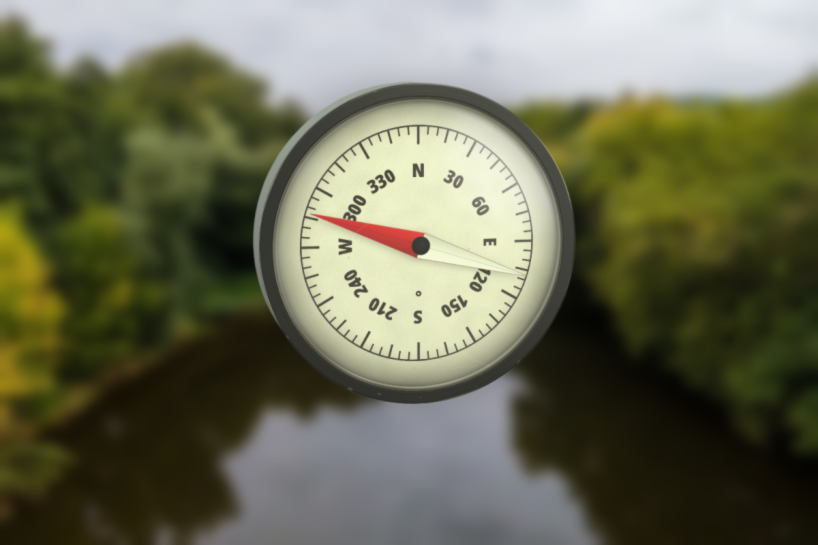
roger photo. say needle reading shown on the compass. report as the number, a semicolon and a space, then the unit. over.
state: 287.5; °
